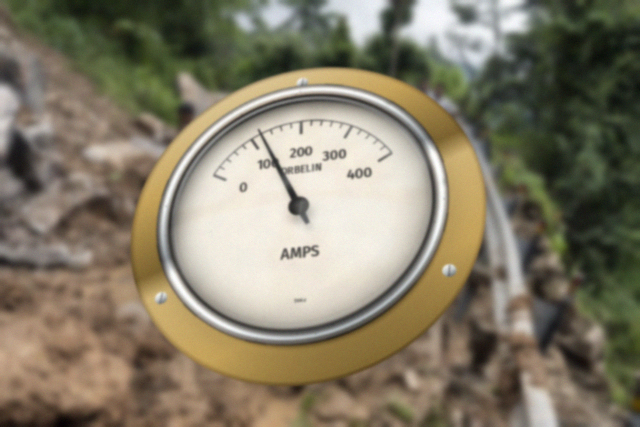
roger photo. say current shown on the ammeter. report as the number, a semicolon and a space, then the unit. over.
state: 120; A
